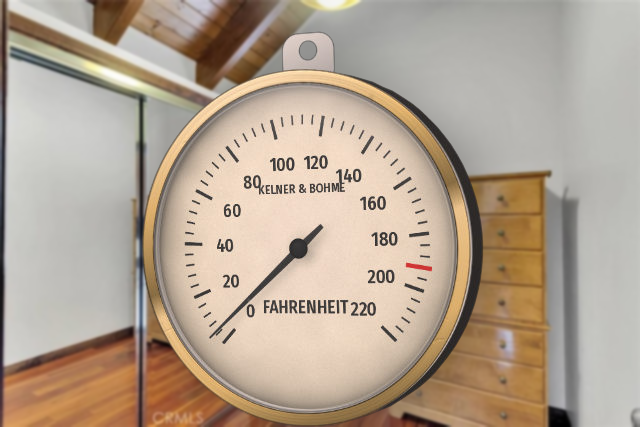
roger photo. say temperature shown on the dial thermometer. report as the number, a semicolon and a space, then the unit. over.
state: 4; °F
